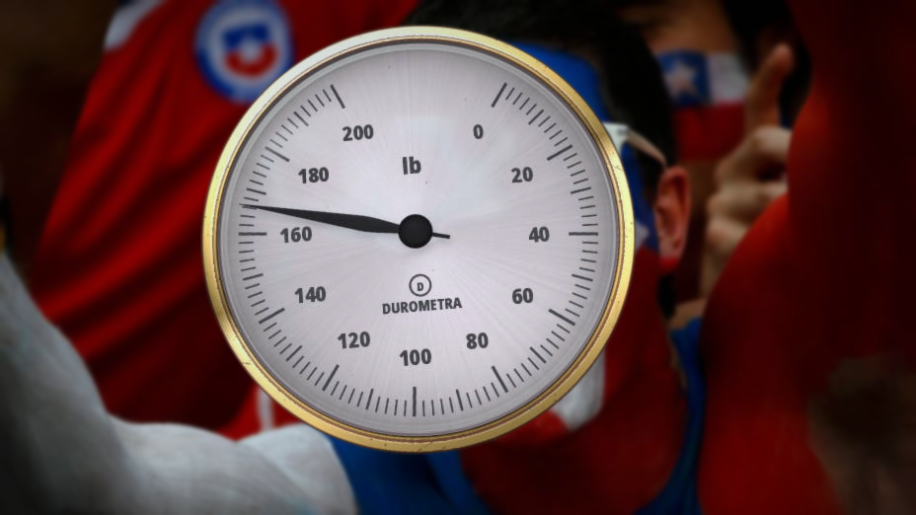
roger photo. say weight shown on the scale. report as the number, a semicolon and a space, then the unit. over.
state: 166; lb
